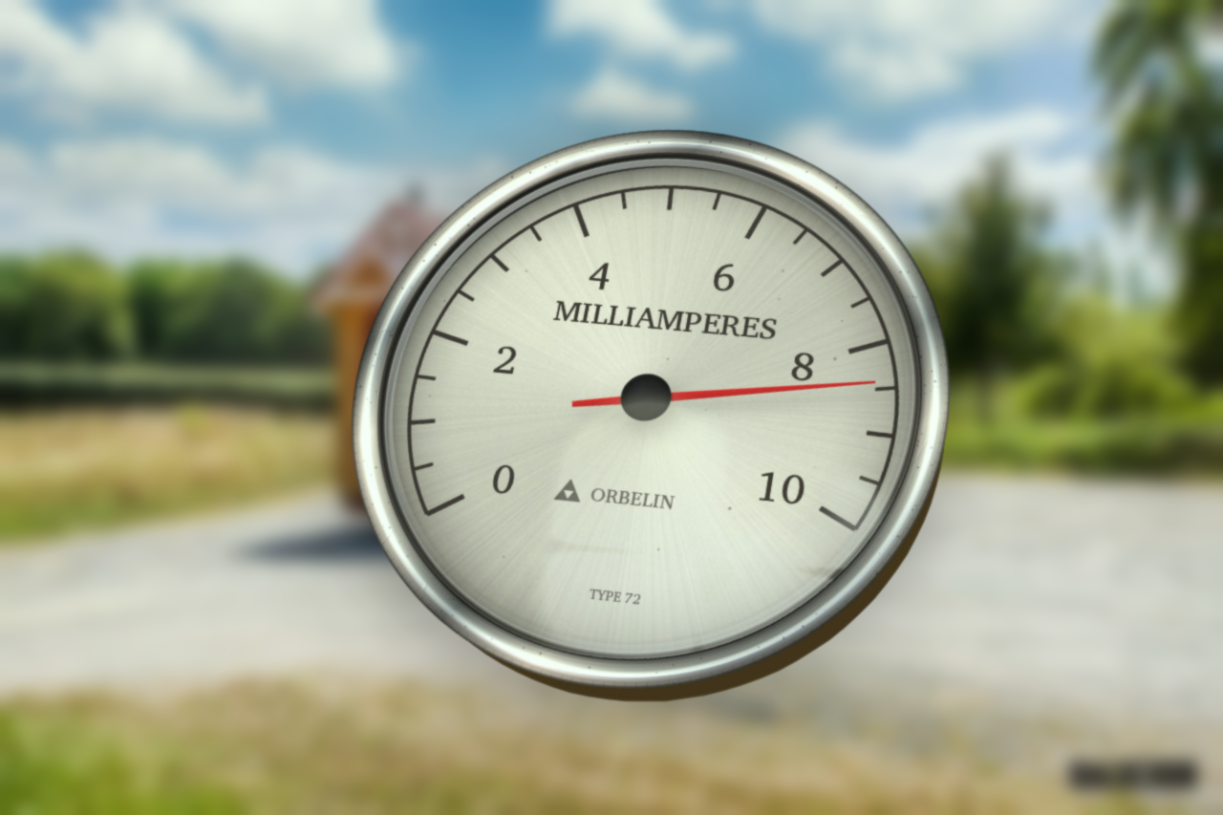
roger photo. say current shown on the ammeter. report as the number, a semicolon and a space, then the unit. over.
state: 8.5; mA
